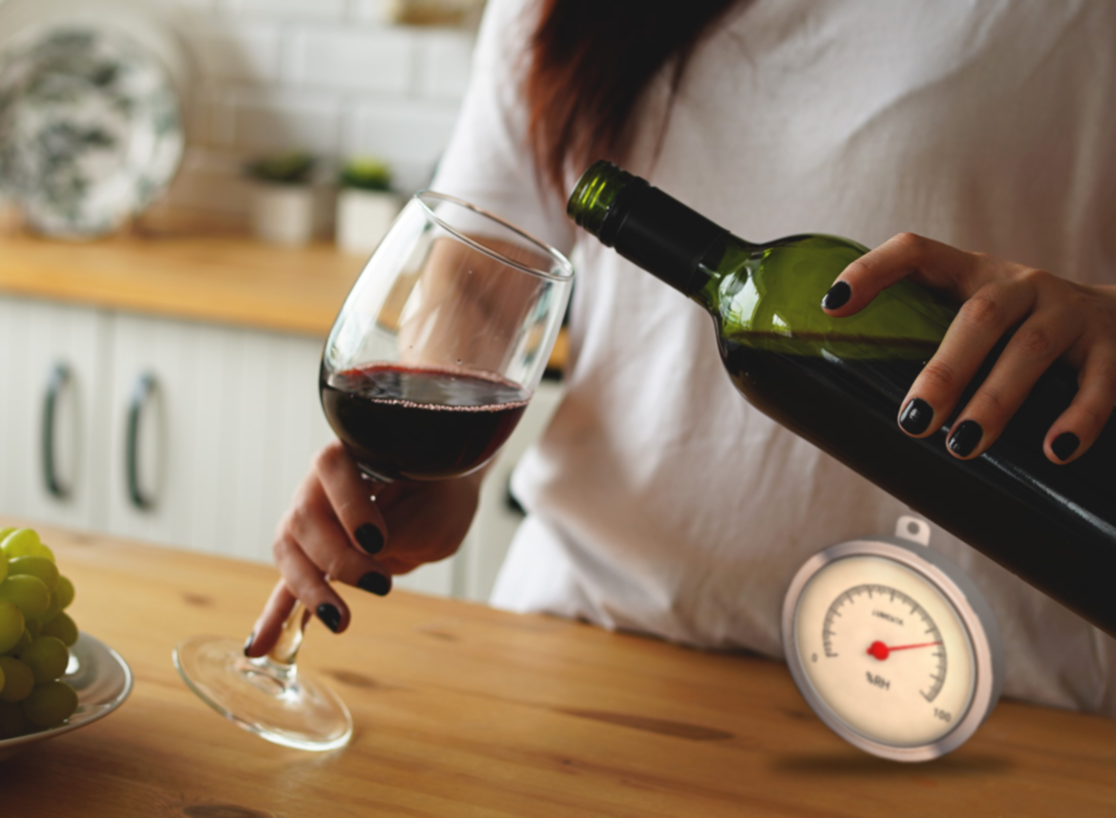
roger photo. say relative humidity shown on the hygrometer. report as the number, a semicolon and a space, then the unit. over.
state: 75; %
